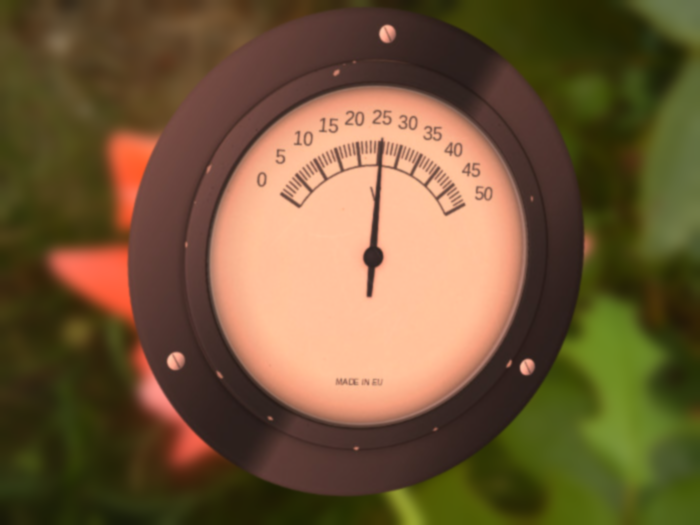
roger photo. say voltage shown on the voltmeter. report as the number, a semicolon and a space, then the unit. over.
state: 25; V
